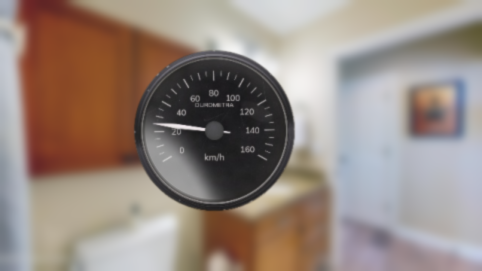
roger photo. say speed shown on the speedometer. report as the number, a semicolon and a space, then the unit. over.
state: 25; km/h
